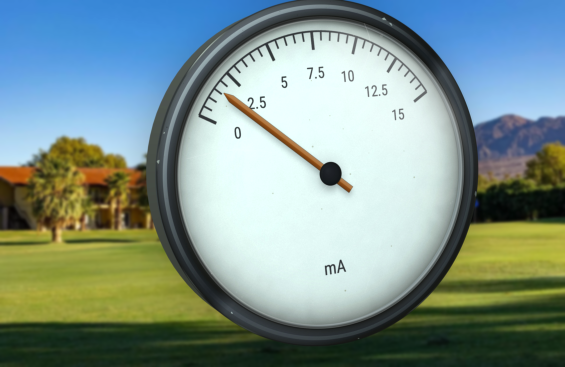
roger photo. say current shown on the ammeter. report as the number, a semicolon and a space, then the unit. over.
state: 1.5; mA
